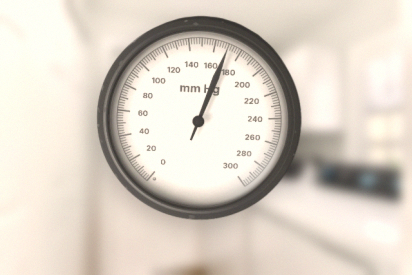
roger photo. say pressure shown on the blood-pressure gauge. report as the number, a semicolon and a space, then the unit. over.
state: 170; mmHg
